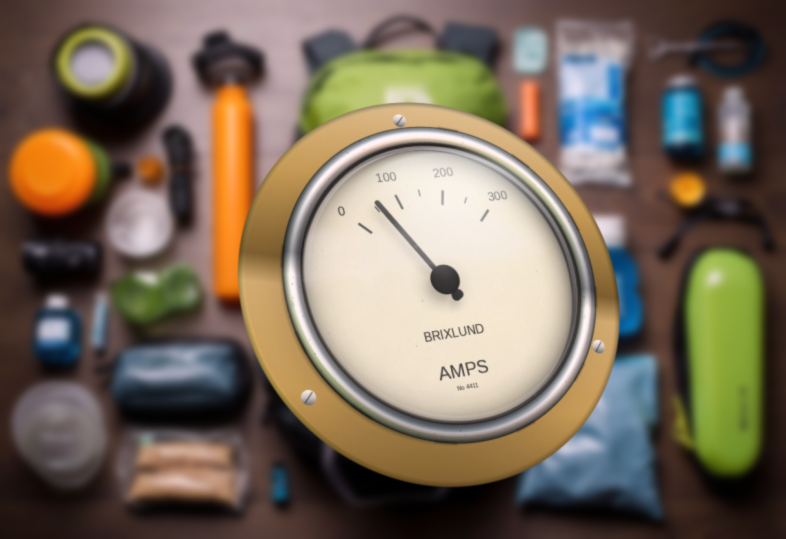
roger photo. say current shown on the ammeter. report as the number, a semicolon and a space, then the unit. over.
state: 50; A
